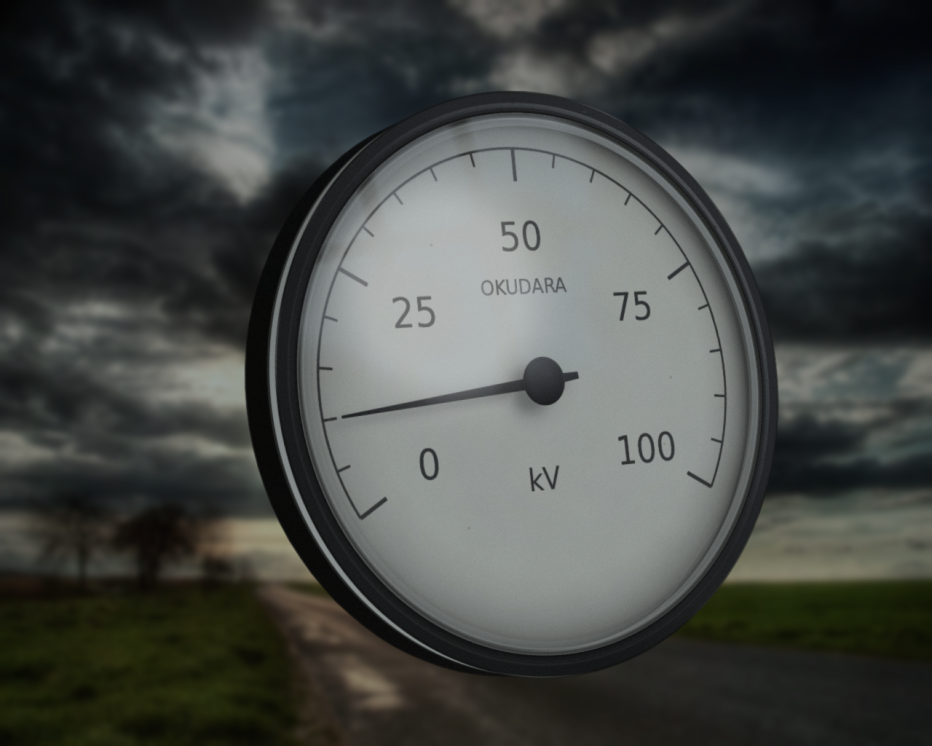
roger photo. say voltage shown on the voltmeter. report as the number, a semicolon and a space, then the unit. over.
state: 10; kV
